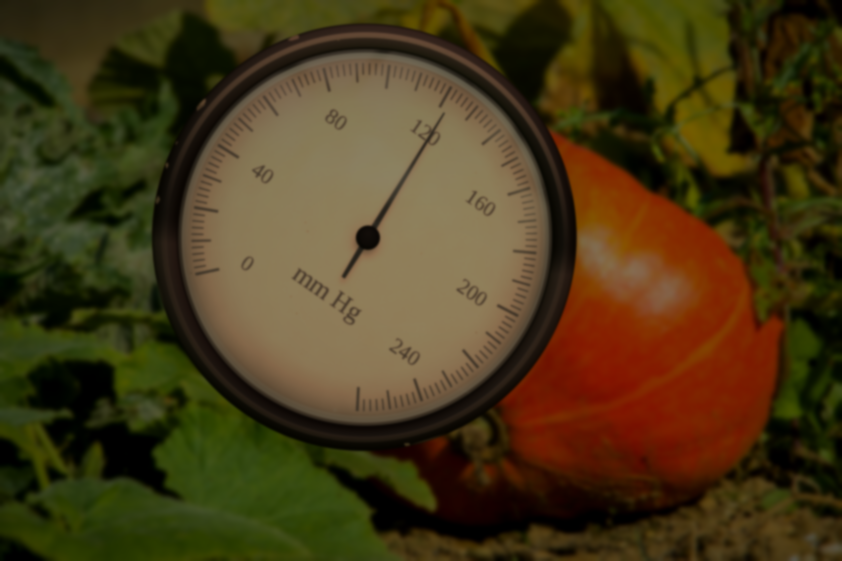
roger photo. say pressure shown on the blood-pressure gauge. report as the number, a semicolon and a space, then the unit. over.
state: 122; mmHg
